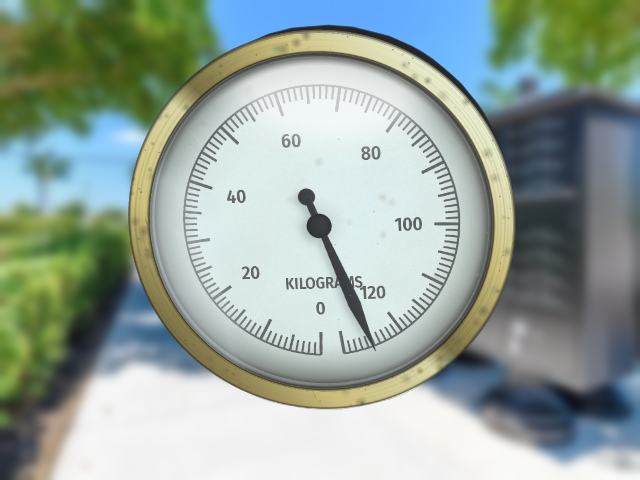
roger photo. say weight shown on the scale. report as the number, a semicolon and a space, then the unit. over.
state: 125; kg
